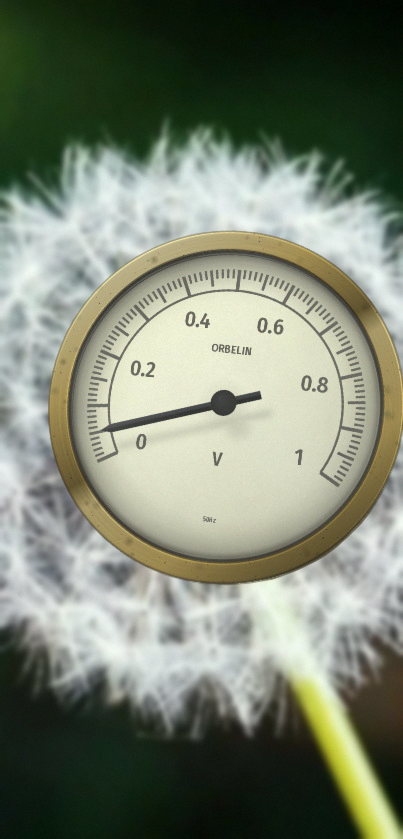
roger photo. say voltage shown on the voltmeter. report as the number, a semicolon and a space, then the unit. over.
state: 0.05; V
